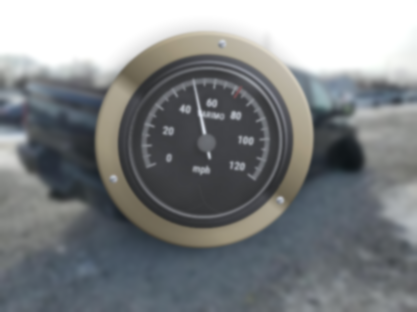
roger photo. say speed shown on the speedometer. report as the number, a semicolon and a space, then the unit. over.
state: 50; mph
